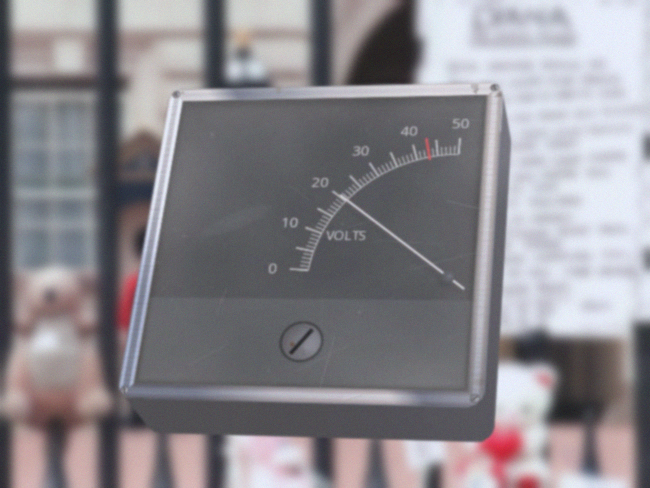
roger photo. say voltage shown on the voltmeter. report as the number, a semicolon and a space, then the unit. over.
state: 20; V
